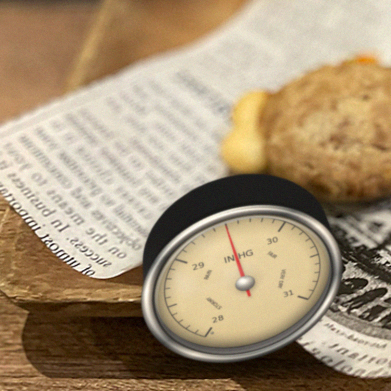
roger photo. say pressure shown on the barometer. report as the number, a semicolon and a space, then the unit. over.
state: 29.5; inHg
